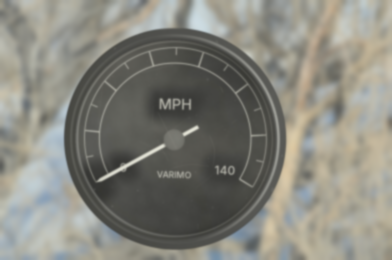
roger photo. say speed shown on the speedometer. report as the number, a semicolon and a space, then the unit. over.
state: 0; mph
